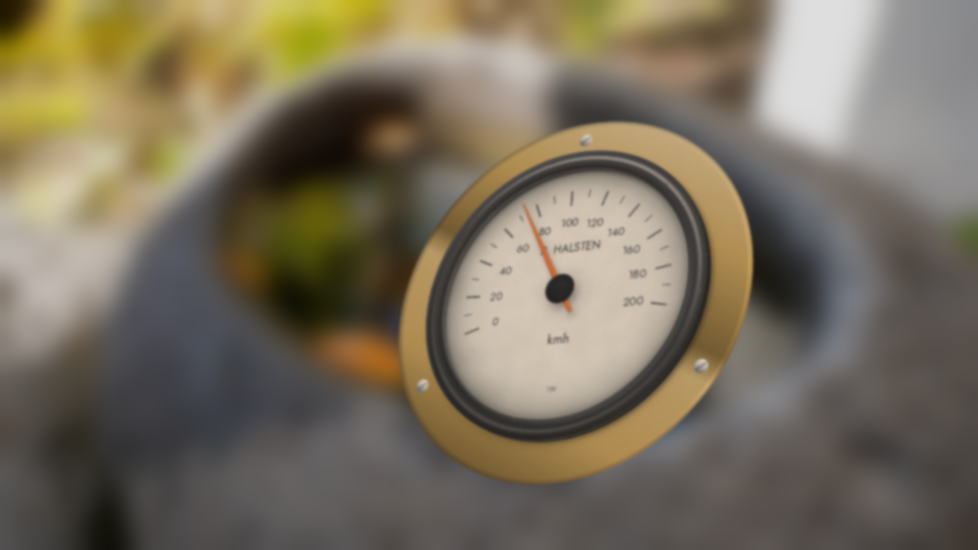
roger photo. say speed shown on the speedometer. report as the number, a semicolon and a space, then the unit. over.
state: 75; km/h
